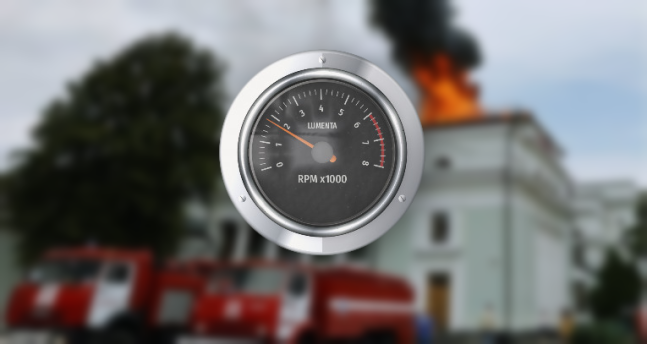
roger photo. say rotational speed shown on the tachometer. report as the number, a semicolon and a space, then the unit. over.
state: 1800; rpm
